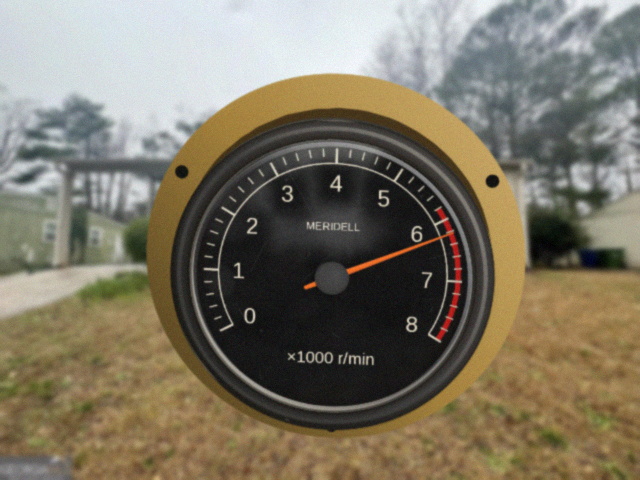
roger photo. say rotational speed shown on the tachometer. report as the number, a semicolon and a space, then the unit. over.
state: 6200; rpm
